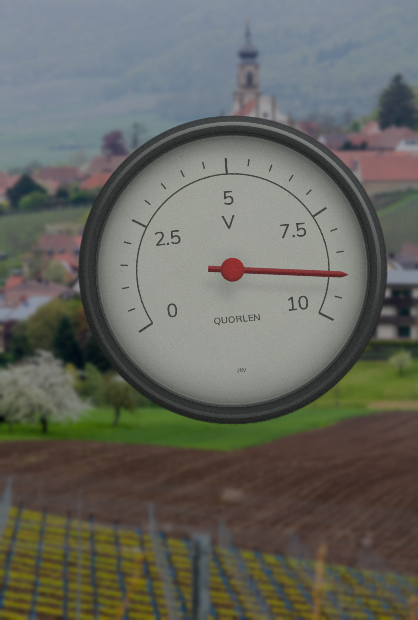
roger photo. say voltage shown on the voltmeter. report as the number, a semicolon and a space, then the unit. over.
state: 9; V
